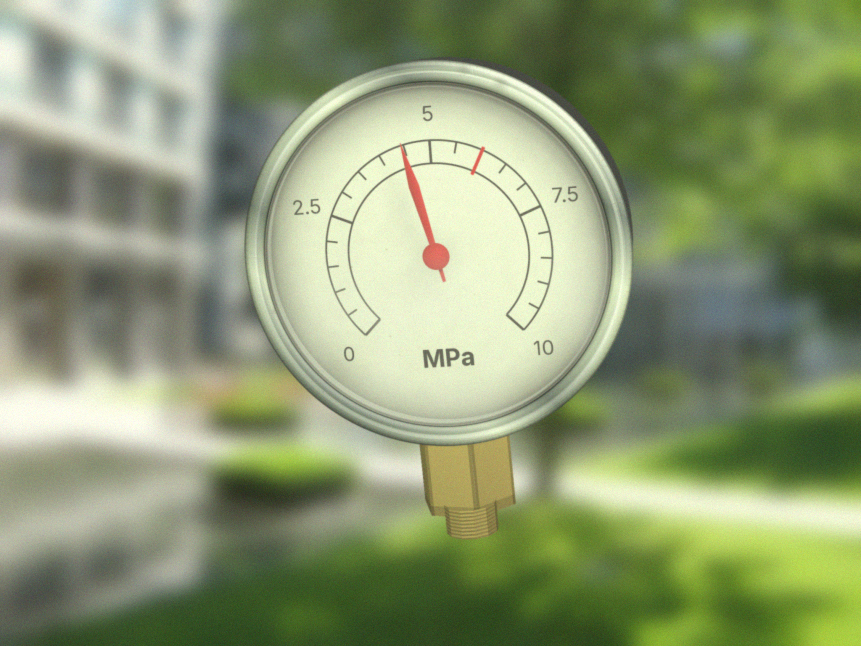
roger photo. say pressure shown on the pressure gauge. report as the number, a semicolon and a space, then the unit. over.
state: 4.5; MPa
